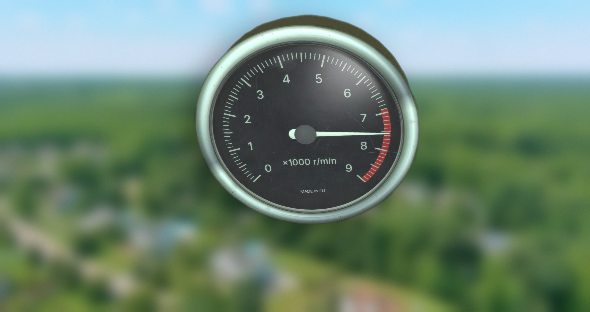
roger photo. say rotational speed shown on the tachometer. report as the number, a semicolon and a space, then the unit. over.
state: 7500; rpm
